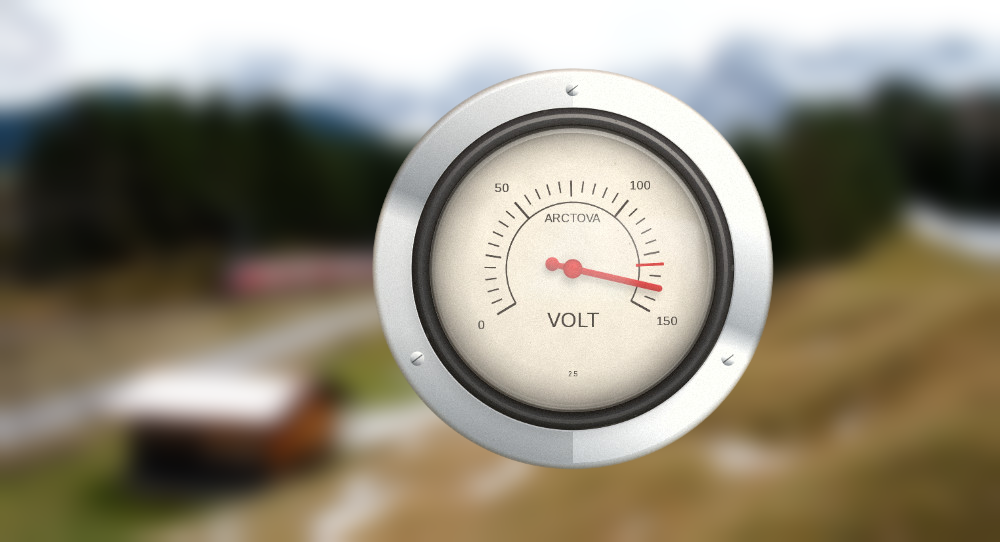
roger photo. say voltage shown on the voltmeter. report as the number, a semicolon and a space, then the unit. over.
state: 140; V
